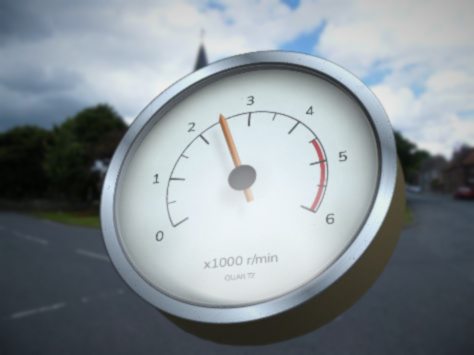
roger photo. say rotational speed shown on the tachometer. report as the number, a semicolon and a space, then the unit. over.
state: 2500; rpm
